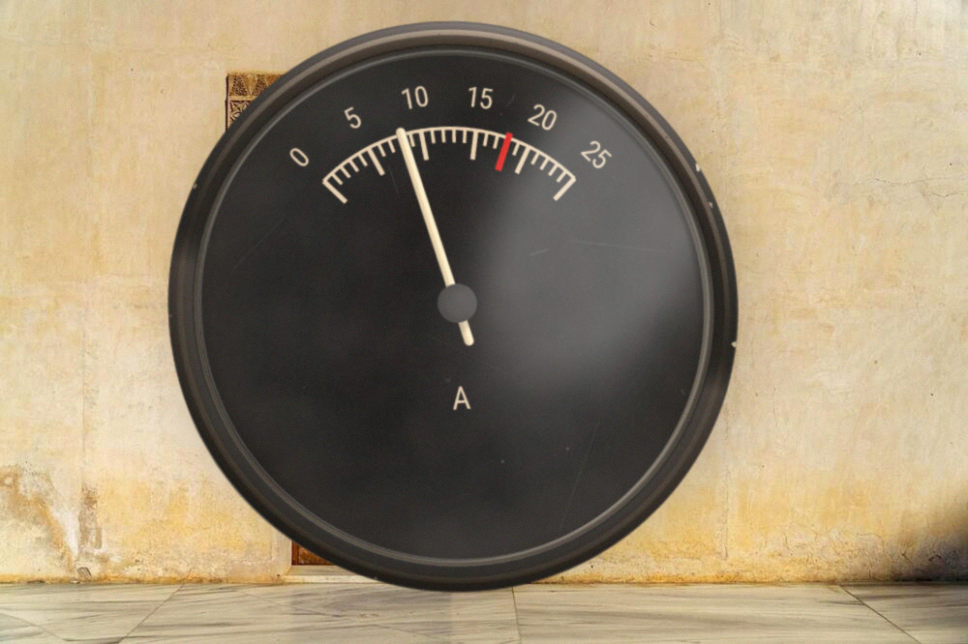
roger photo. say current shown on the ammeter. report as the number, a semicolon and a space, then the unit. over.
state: 8; A
